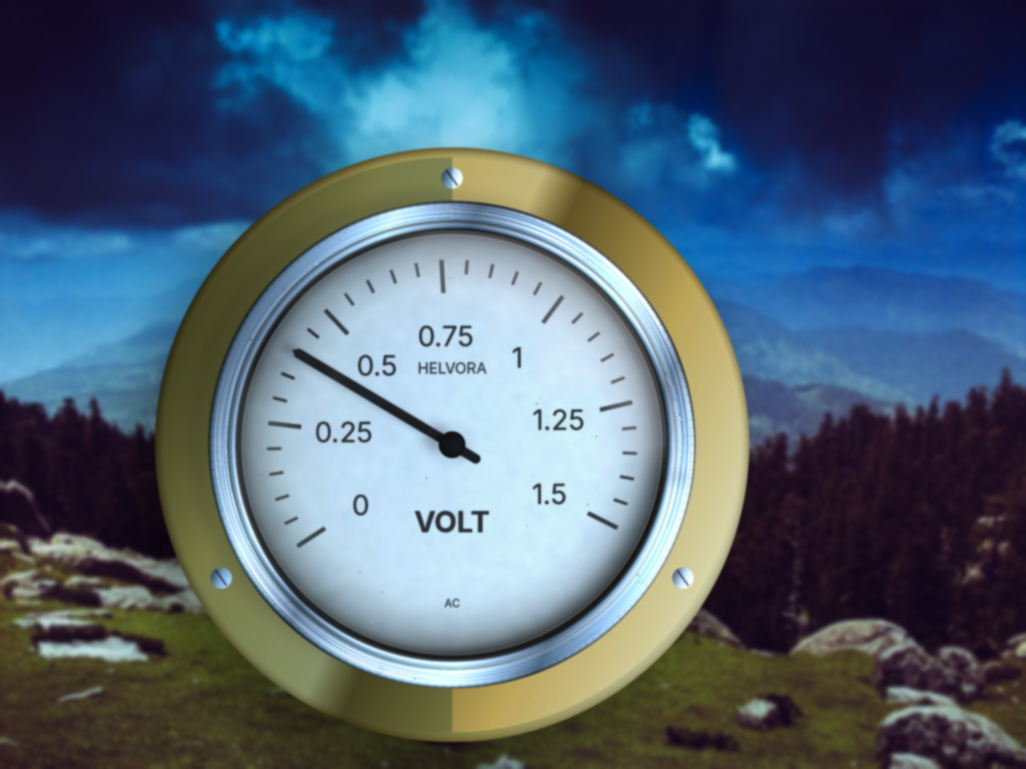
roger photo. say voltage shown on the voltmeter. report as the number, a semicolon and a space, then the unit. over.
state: 0.4; V
